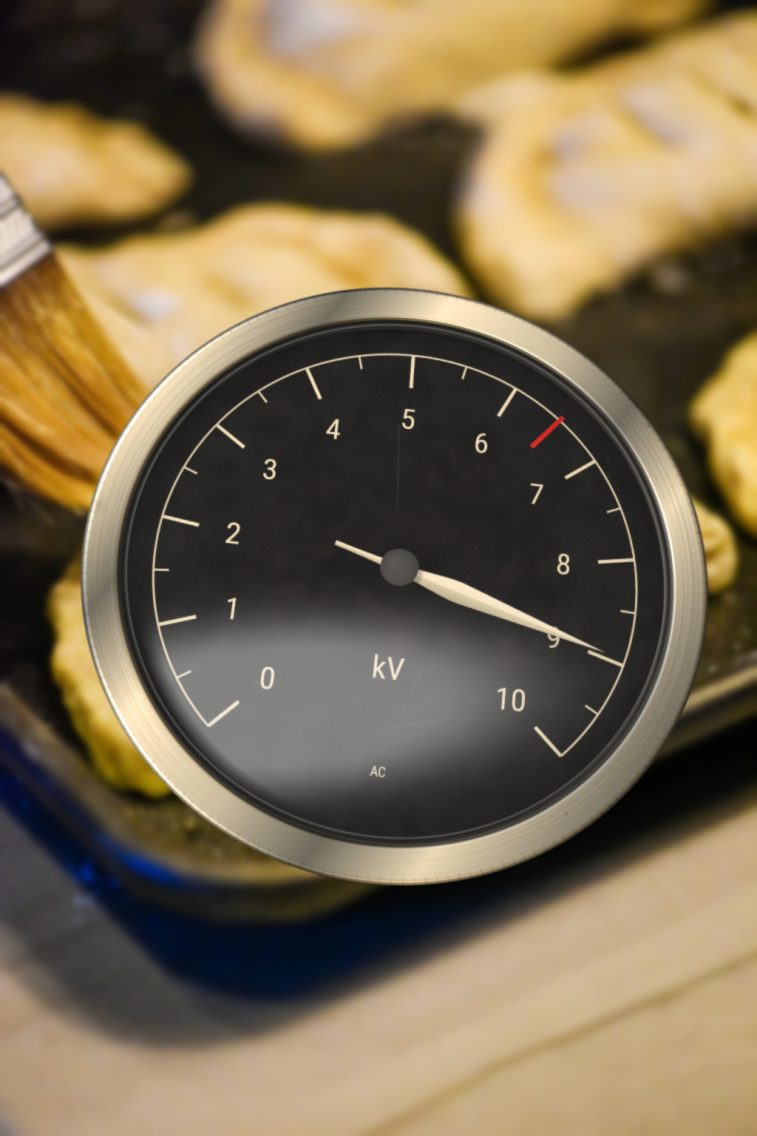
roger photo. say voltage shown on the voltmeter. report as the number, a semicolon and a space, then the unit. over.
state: 9; kV
